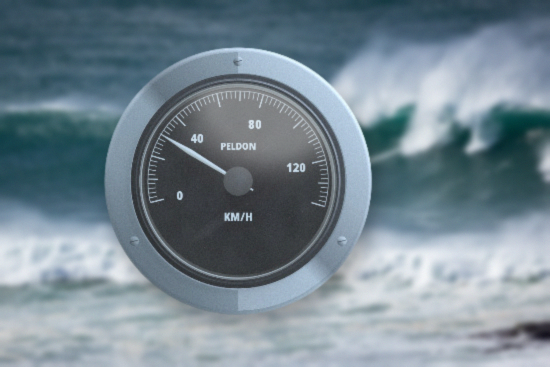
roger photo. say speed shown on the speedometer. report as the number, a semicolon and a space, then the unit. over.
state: 30; km/h
